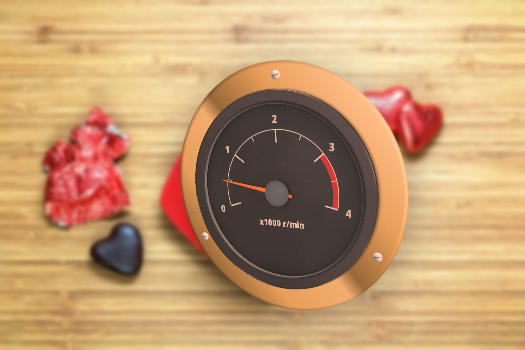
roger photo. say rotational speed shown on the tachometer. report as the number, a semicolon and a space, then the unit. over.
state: 500; rpm
